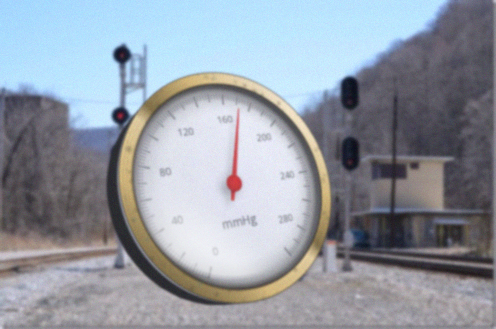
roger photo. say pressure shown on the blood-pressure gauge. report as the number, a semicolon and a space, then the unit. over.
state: 170; mmHg
